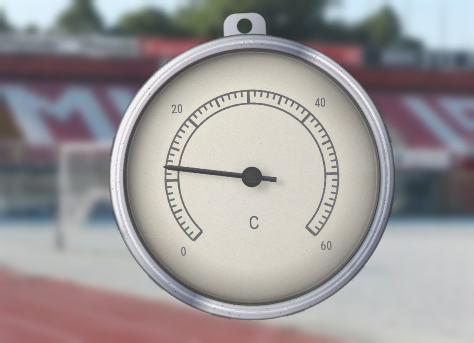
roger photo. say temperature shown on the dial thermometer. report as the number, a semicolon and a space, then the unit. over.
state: 12; °C
